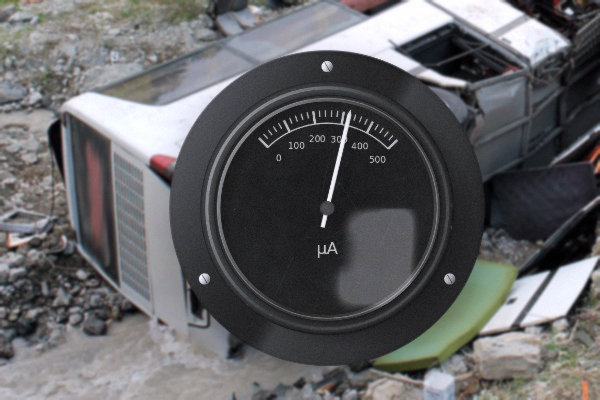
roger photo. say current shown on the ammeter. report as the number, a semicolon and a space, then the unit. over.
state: 320; µA
